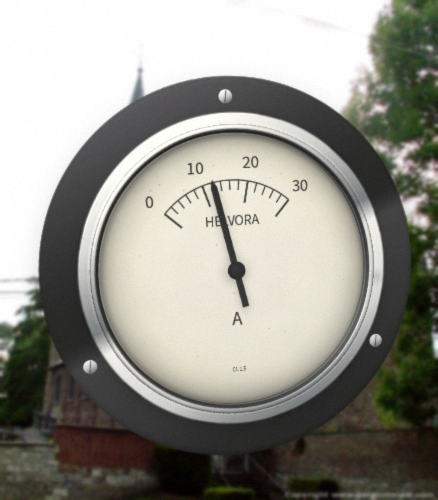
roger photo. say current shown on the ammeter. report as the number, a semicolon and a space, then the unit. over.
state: 12; A
